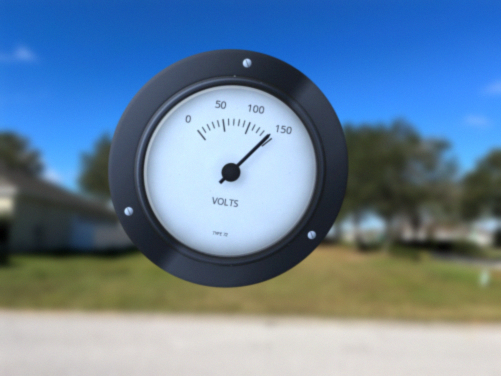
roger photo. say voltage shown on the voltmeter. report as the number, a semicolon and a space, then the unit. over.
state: 140; V
